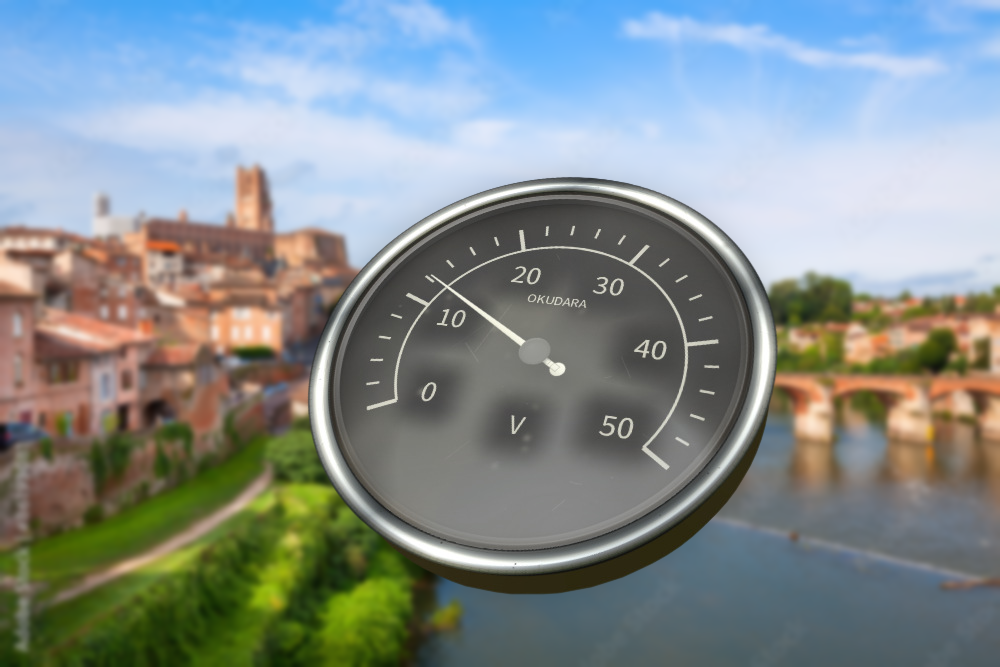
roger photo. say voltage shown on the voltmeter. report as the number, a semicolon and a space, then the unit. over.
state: 12; V
